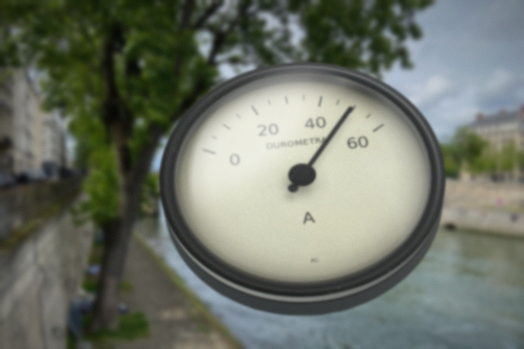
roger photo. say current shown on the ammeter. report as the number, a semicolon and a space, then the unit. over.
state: 50; A
